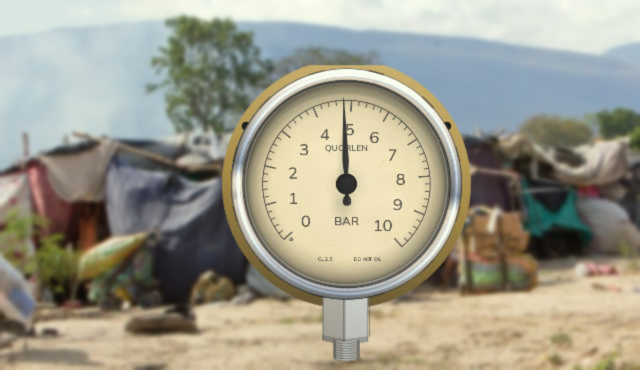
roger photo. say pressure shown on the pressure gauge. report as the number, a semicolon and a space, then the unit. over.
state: 4.8; bar
